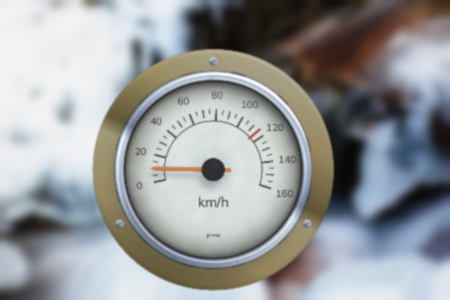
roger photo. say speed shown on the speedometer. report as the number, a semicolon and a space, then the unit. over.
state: 10; km/h
